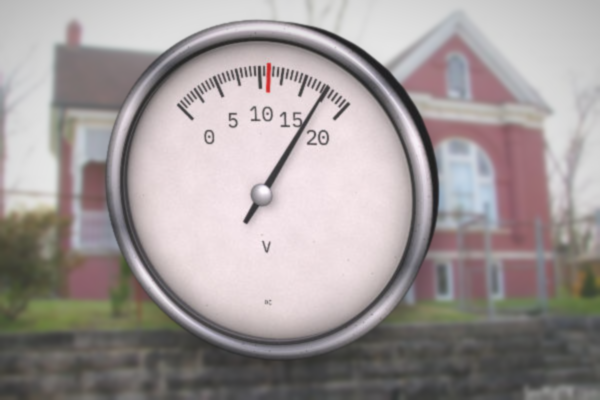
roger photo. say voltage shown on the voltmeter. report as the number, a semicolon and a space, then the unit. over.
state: 17.5; V
